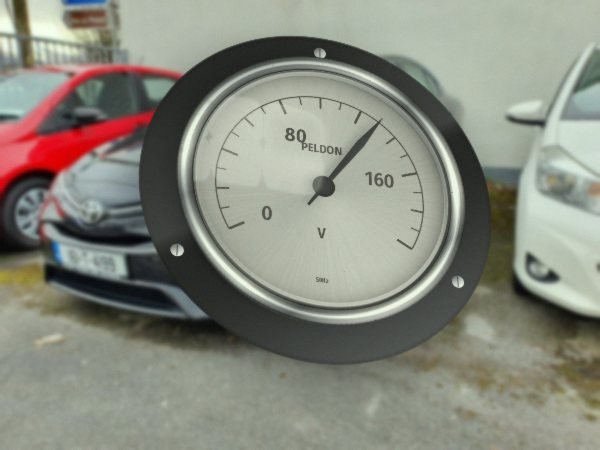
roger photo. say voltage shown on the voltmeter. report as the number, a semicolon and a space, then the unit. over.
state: 130; V
